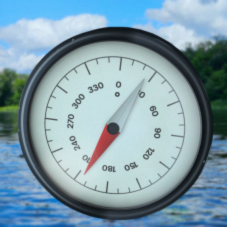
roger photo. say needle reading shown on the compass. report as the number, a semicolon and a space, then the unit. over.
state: 205; °
